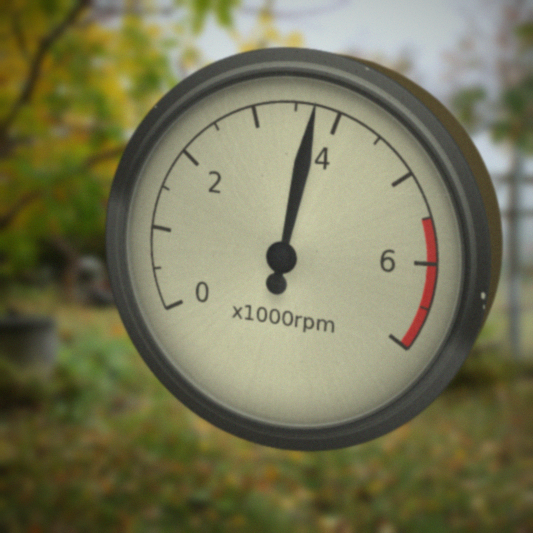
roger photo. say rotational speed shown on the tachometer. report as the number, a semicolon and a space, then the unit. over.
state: 3750; rpm
